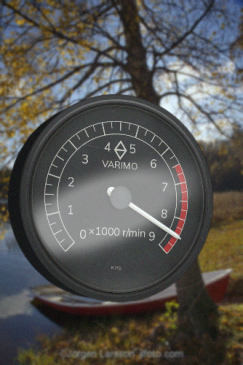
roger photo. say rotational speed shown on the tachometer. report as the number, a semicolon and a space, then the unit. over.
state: 8500; rpm
